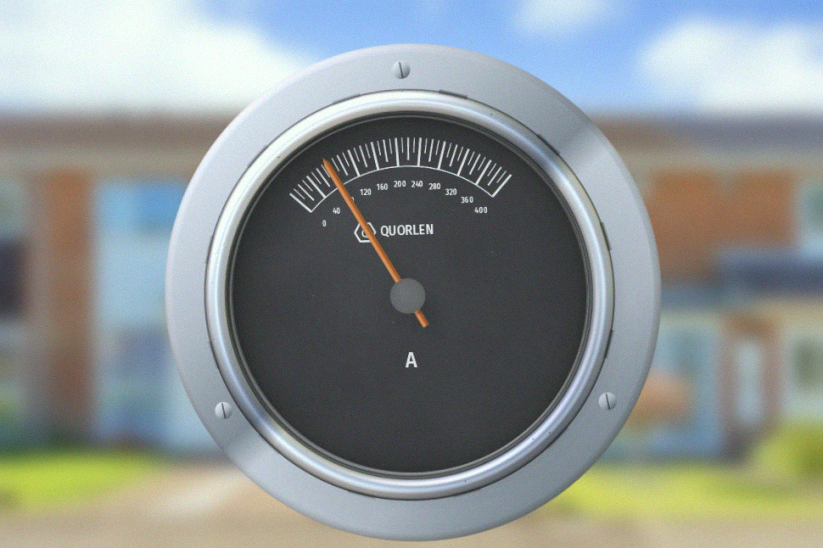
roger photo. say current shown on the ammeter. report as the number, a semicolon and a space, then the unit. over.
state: 80; A
